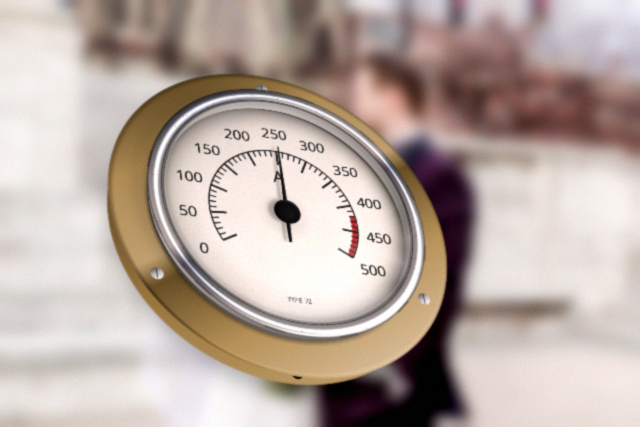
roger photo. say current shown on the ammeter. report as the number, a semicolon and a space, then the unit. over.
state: 250; A
